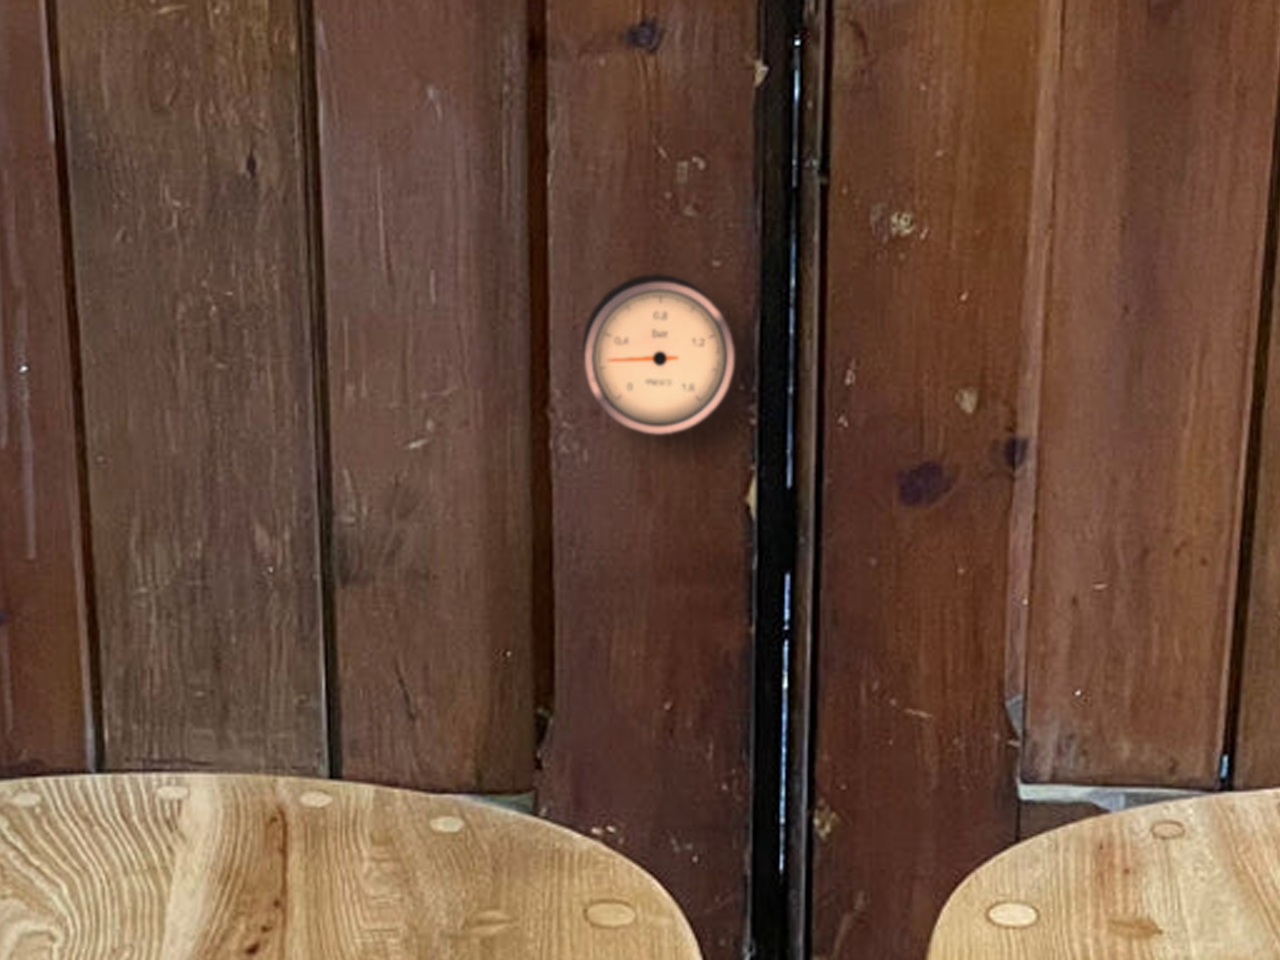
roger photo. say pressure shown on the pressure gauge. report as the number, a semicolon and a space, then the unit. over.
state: 0.25; bar
